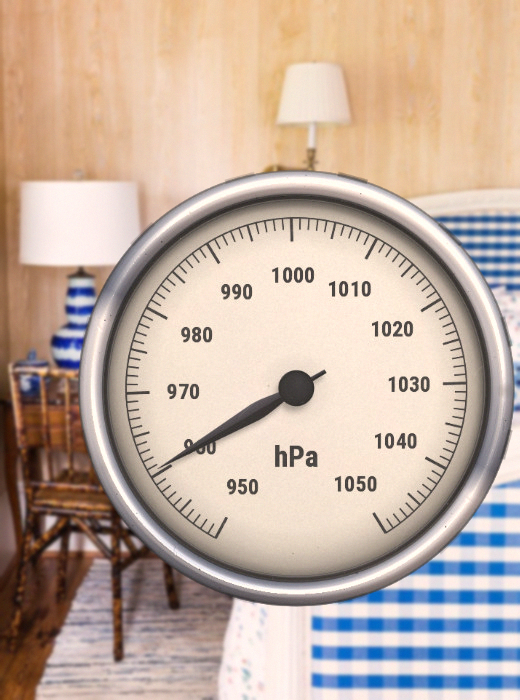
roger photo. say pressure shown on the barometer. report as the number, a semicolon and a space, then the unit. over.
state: 960.5; hPa
